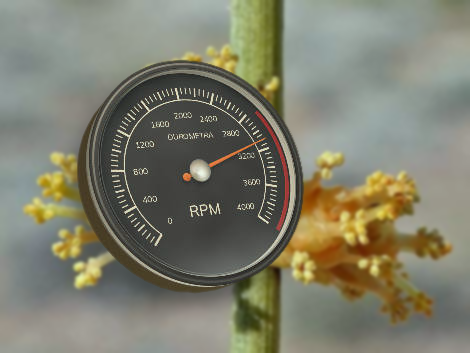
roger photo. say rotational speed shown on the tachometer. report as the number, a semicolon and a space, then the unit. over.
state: 3100; rpm
